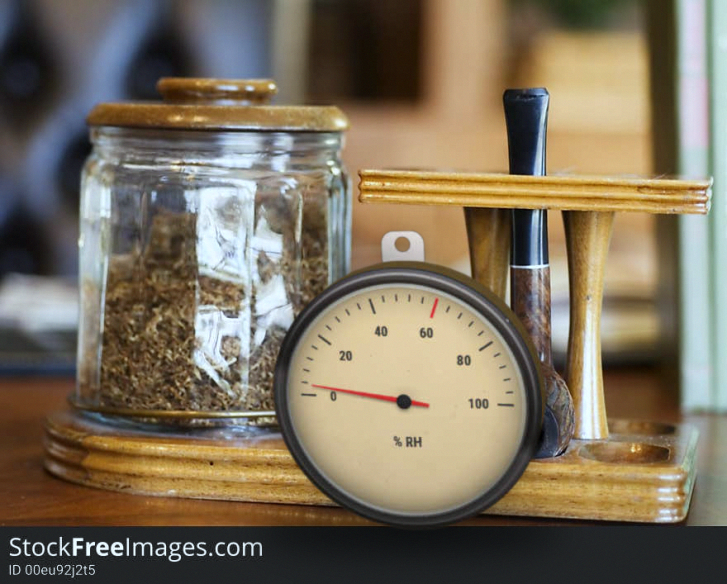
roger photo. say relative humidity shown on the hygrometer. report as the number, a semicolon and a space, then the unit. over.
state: 4; %
